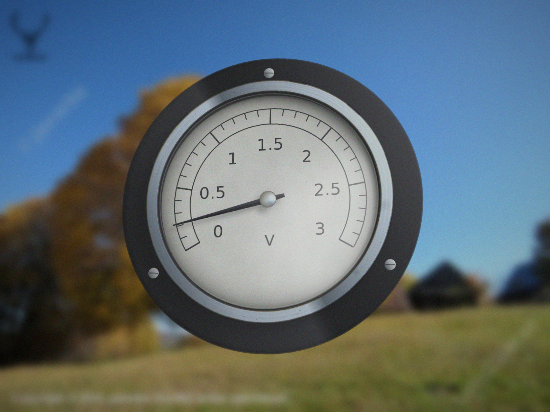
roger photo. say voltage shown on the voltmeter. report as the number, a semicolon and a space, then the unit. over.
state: 0.2; V
